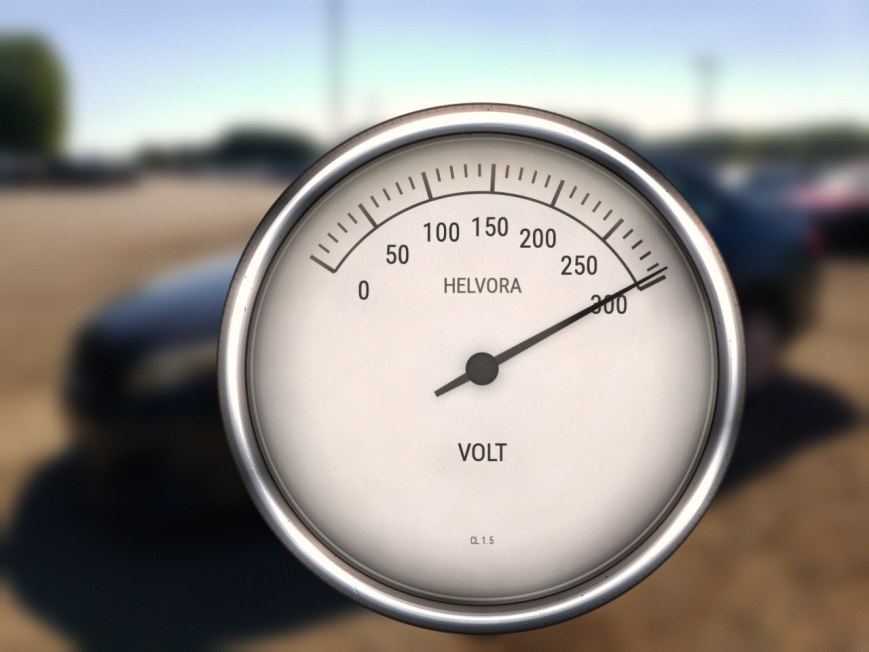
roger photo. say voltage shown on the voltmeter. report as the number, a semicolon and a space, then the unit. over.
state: 295; V
